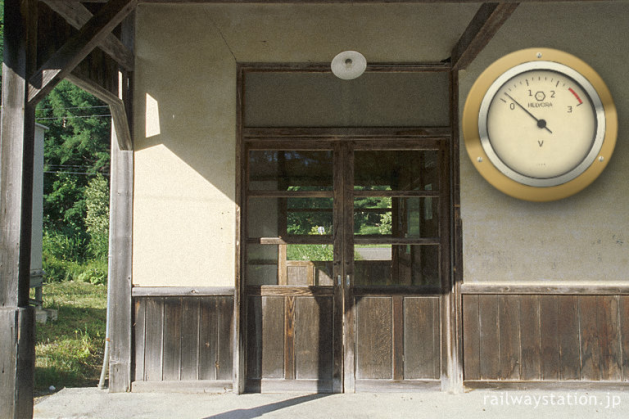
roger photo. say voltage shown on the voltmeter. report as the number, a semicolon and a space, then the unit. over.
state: 0.2; V
